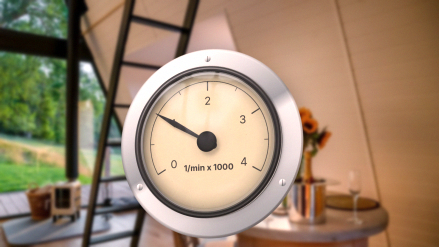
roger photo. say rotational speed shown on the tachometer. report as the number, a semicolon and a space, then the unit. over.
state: 1000; rpm
